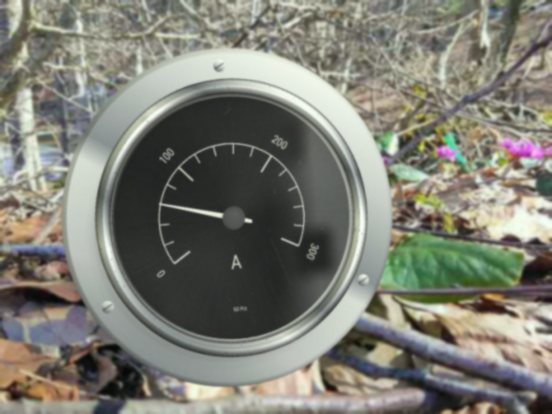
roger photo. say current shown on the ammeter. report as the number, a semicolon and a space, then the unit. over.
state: 60; A
